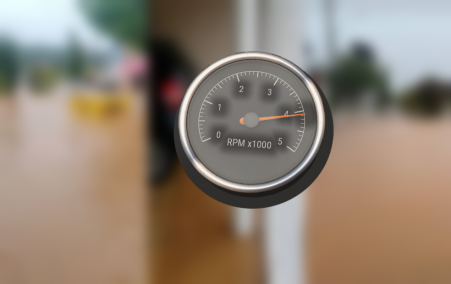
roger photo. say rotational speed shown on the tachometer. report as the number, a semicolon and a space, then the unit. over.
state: 4100; rpm
